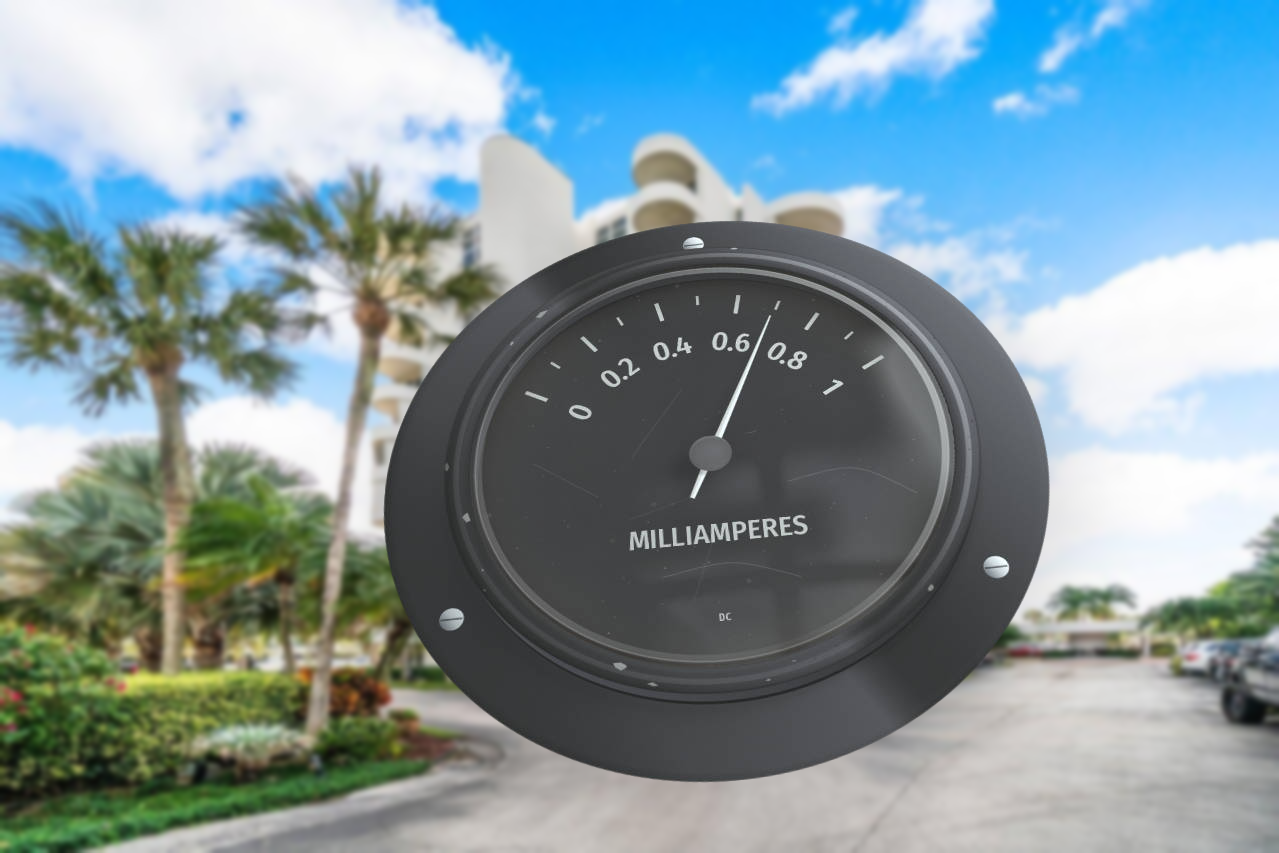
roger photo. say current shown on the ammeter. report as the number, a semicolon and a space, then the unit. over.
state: 0.7; mA
